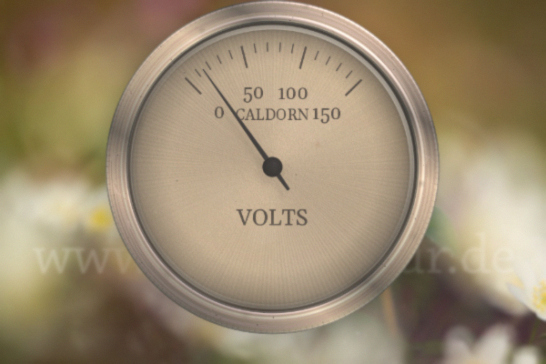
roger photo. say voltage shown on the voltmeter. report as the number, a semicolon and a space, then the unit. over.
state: 15; V
